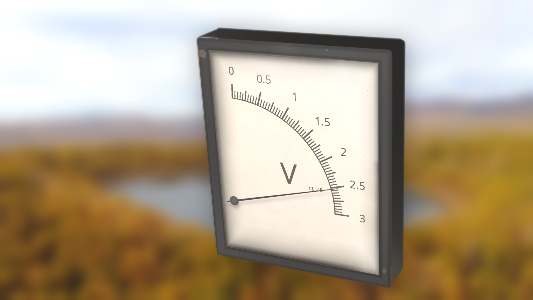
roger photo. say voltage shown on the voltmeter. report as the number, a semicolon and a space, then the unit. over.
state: 2.5; V
